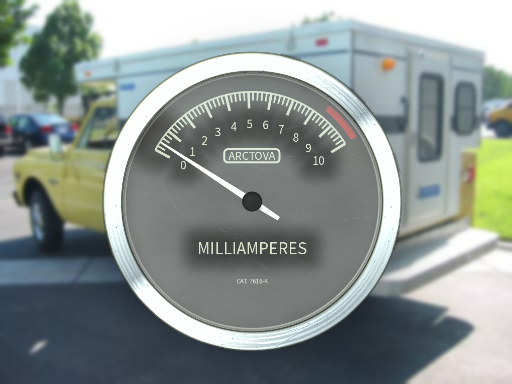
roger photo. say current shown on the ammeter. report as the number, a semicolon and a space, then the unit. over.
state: 0.4; mA
